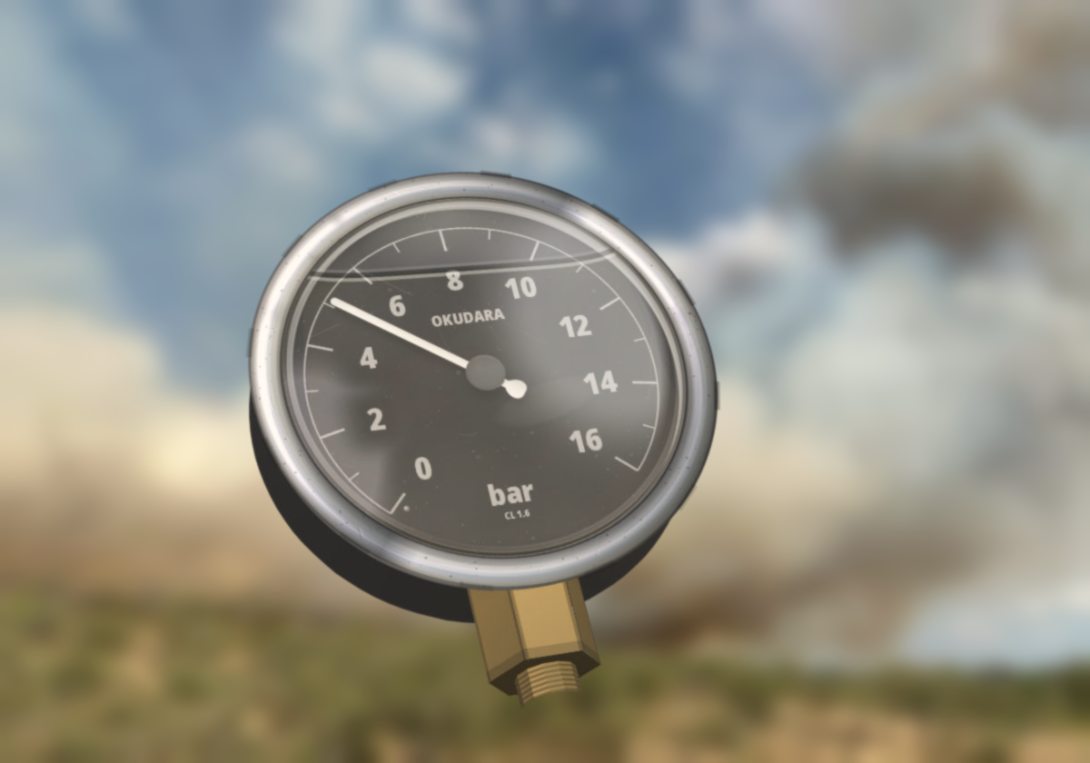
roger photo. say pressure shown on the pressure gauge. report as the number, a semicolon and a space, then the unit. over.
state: 5; bar
